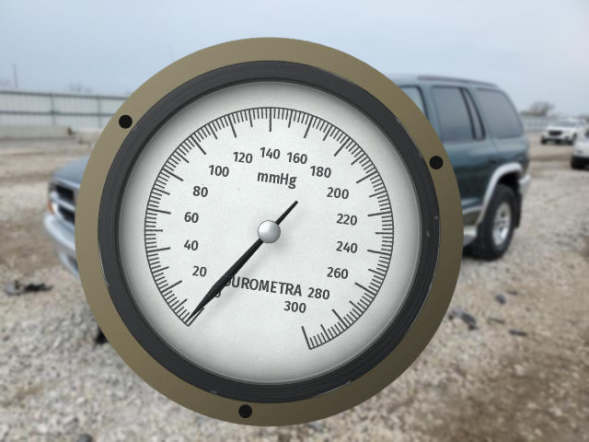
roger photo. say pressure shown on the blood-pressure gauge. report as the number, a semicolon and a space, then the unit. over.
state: 2; mmHg
